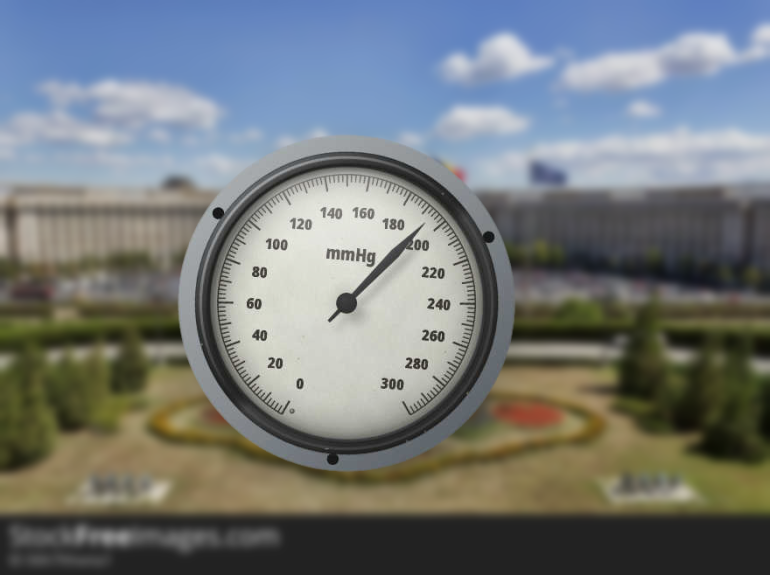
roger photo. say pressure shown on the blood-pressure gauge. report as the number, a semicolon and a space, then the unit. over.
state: 194; mmHg
